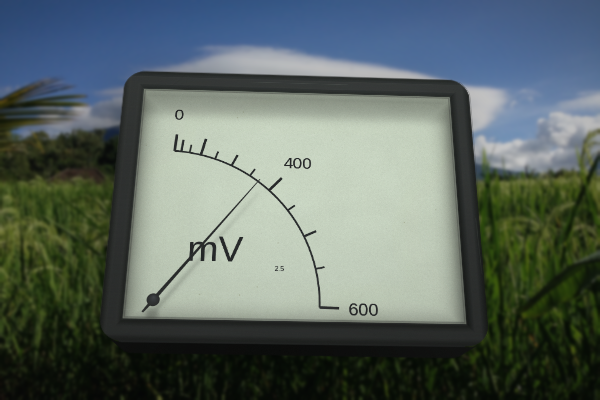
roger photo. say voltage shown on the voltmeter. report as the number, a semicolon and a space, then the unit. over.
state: 375; mV
